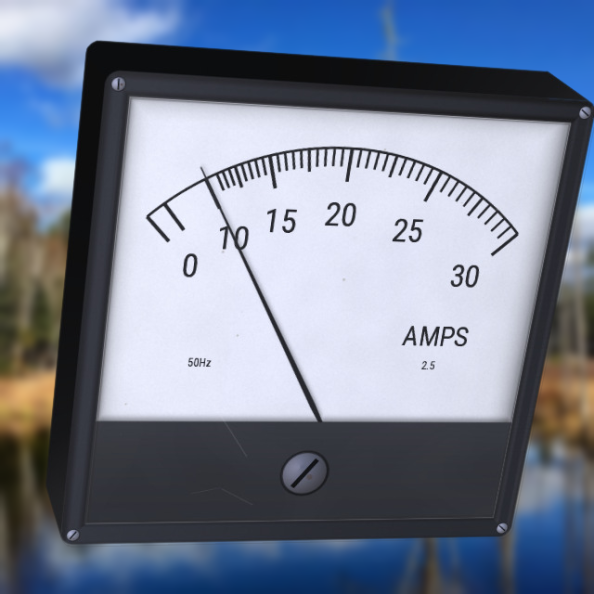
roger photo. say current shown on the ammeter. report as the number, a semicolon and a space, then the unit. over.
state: 10; A
